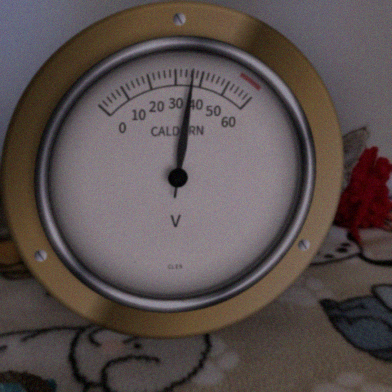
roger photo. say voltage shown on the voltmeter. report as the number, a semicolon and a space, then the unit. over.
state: 36; V
